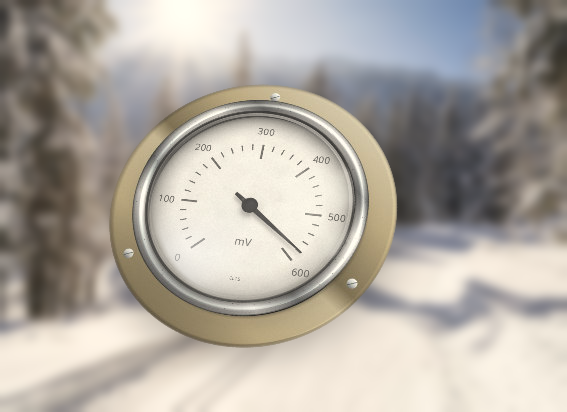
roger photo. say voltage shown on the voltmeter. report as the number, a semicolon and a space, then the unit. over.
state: 580; mV
